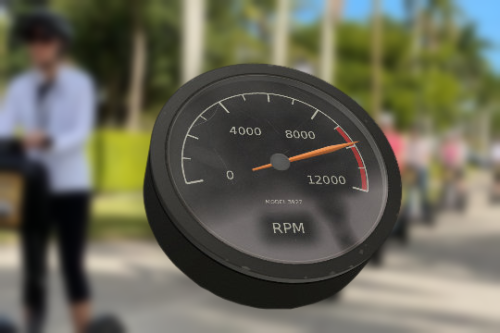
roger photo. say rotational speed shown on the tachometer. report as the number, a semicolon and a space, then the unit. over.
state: 10000; rpm
